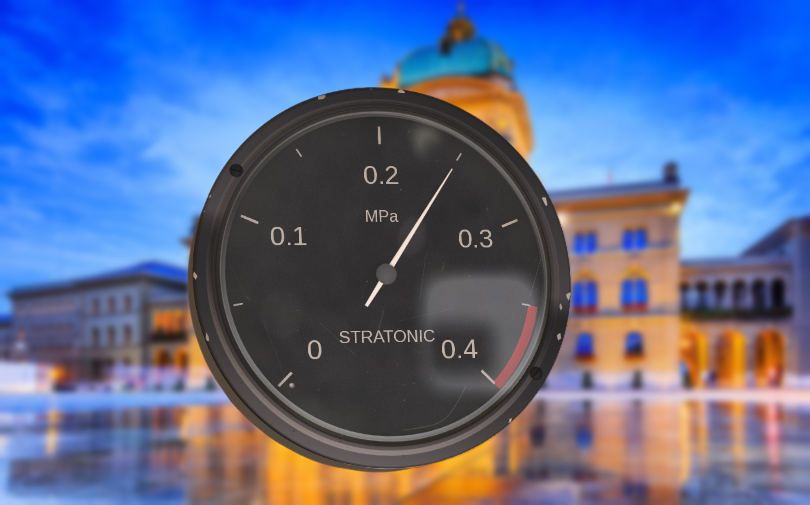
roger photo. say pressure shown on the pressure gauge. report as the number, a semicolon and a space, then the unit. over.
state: 0.25; MPa
